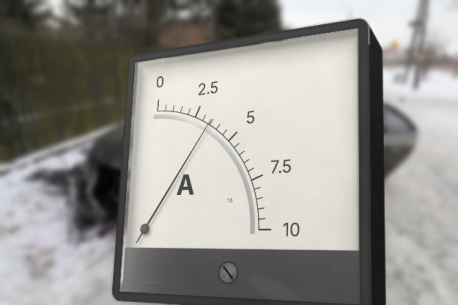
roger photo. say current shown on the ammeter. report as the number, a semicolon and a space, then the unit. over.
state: 3.5; A
